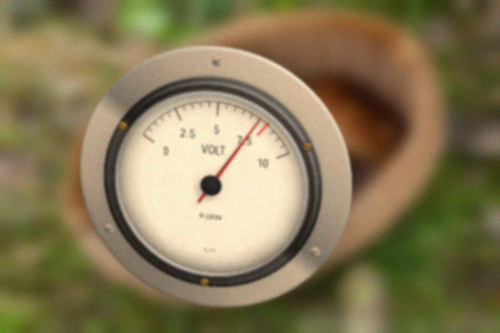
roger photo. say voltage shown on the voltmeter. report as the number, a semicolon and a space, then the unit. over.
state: 7.5; V
